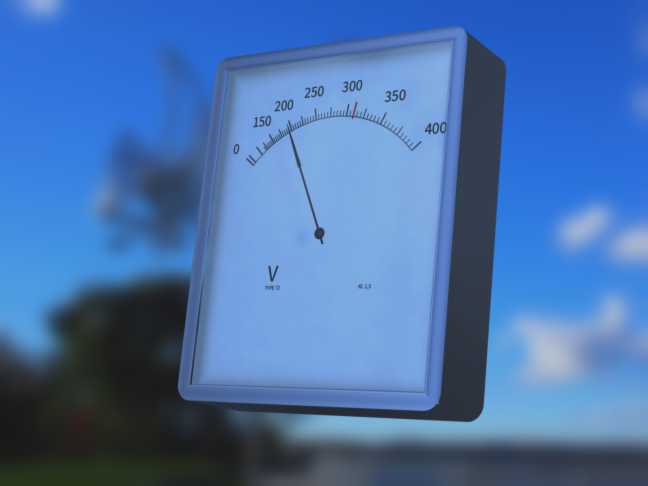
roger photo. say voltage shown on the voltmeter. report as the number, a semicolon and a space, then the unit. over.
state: 200; V
